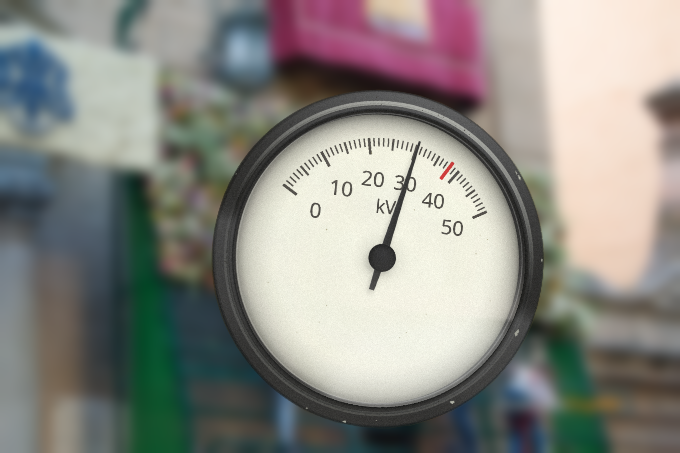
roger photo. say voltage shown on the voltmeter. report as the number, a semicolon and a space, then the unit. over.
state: 30; kV
